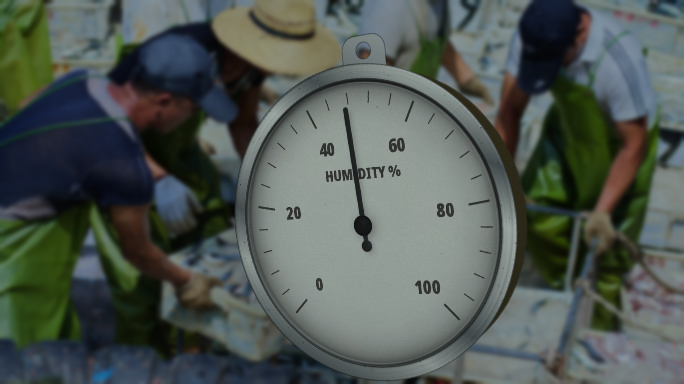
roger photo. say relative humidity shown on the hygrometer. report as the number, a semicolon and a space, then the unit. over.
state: 48; %
